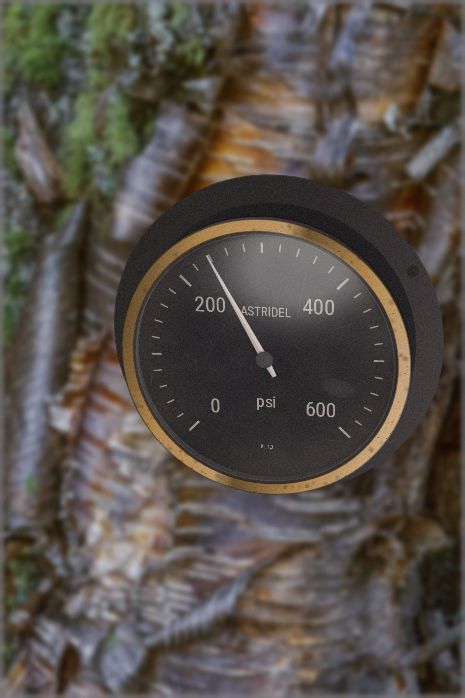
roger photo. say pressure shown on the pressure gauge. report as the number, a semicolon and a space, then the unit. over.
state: 240; psi
